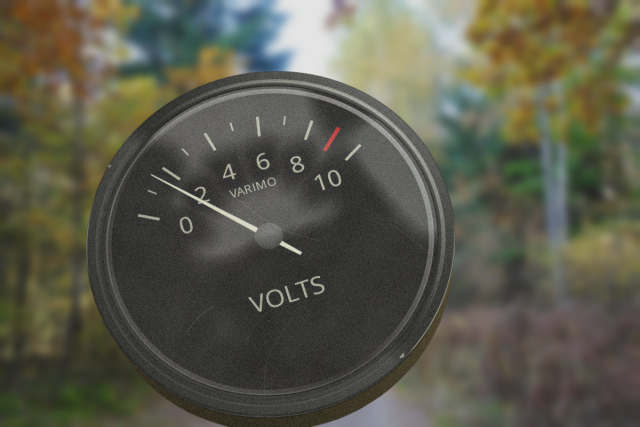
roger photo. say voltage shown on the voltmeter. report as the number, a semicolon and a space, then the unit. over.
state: 1.5; V
